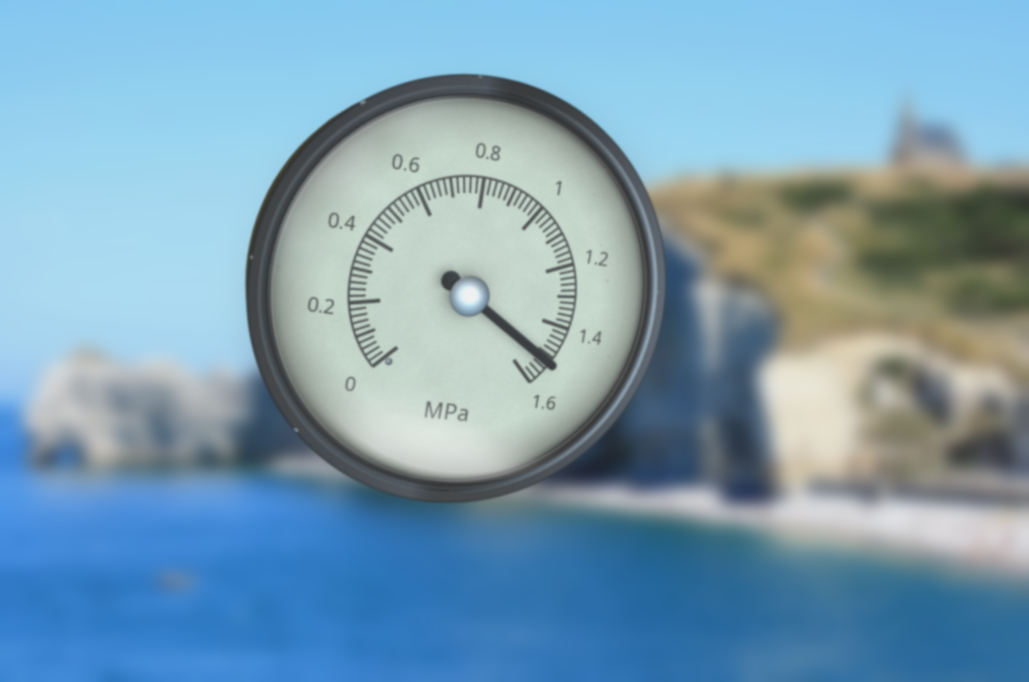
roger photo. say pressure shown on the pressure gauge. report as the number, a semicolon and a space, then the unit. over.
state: 1.52; MPa
